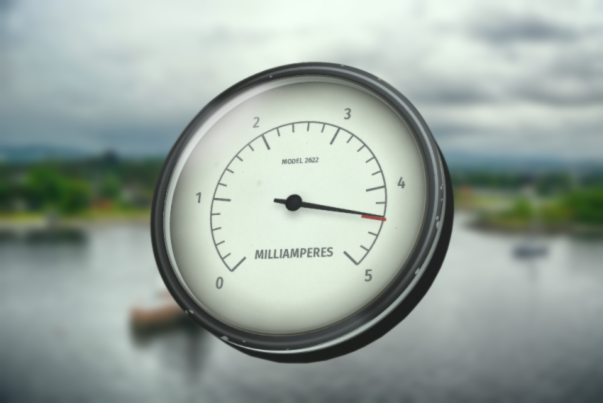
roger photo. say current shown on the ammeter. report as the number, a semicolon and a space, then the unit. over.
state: 4.4; mA
